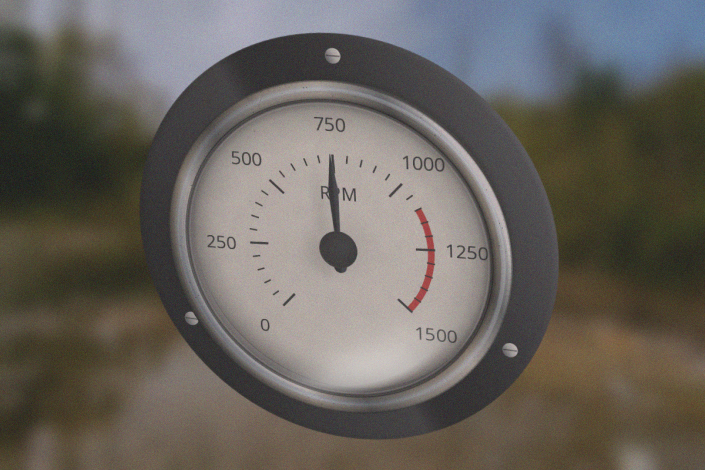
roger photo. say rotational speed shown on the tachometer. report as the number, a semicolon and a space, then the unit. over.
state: 750; rpm
